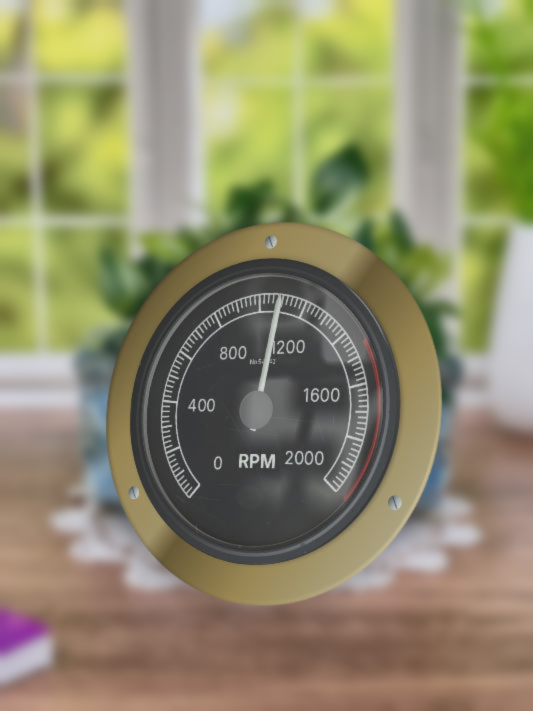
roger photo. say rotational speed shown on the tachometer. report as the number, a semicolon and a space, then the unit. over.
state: 1100; rpm
